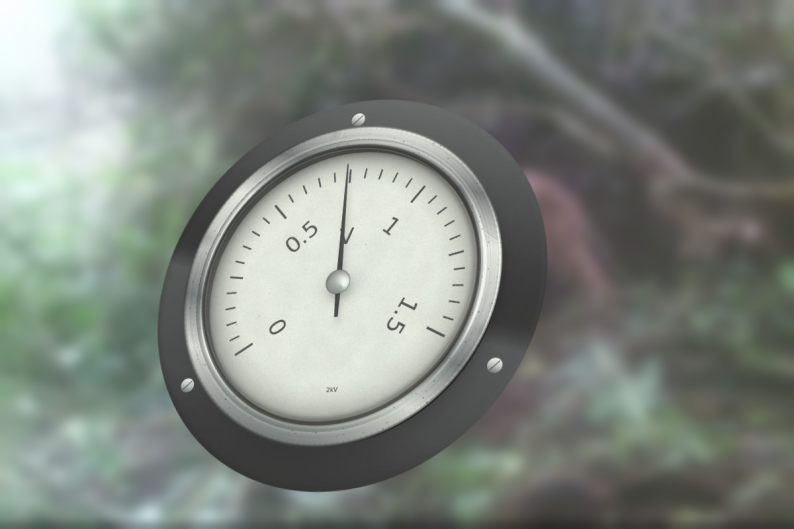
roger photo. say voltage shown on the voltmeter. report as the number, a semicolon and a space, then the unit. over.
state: 0.75; V
